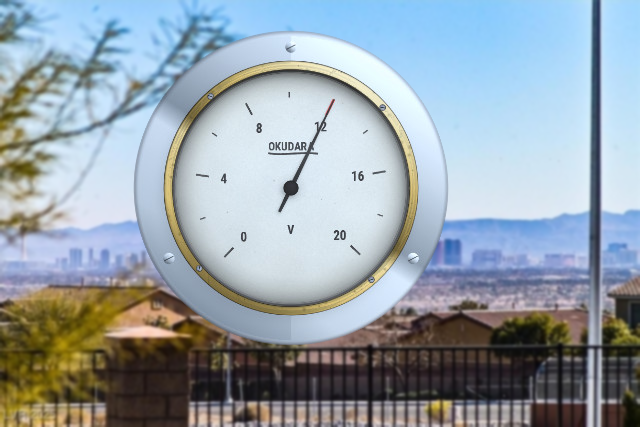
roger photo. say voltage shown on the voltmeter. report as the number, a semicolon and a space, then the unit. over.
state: 12; V
